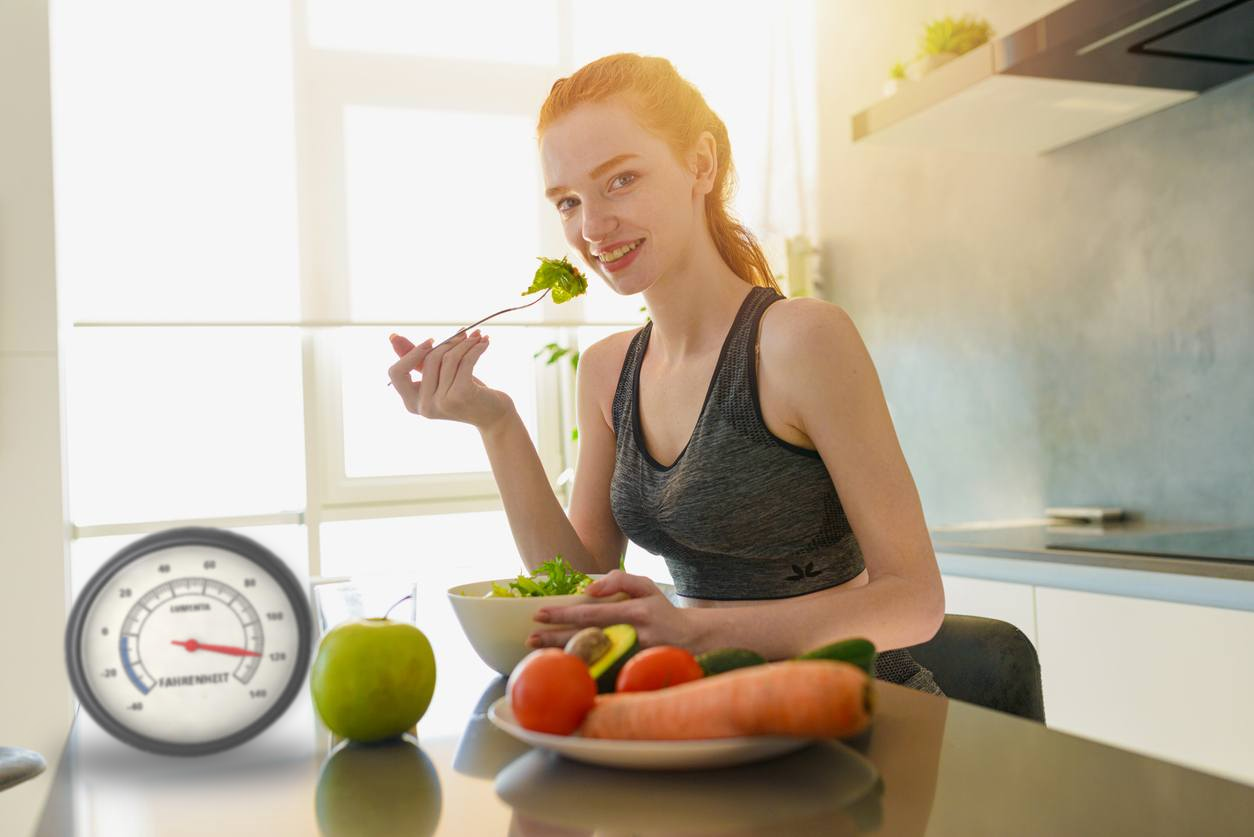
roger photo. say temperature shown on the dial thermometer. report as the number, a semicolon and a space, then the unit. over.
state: 120; °F
